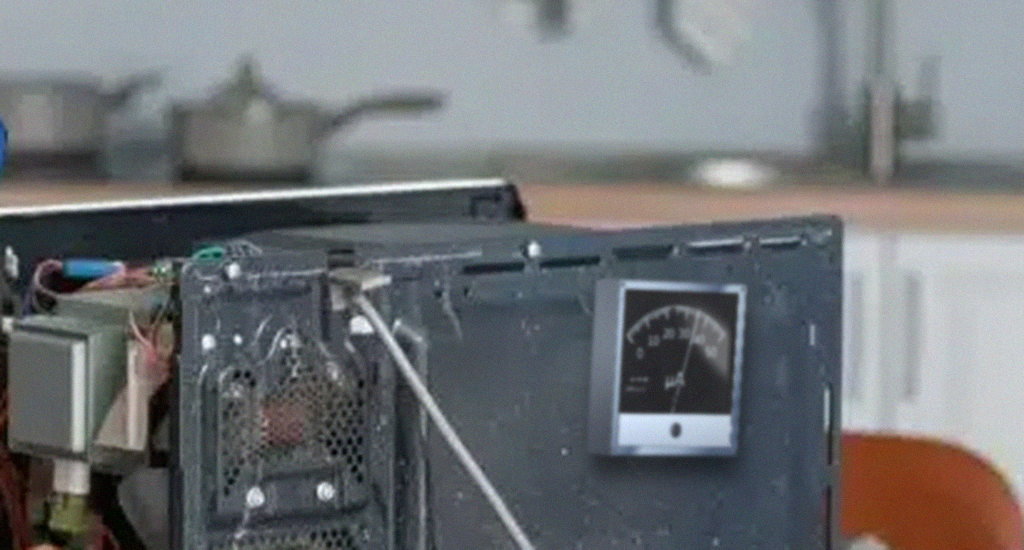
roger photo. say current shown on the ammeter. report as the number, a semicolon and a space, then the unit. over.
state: 35; µA
